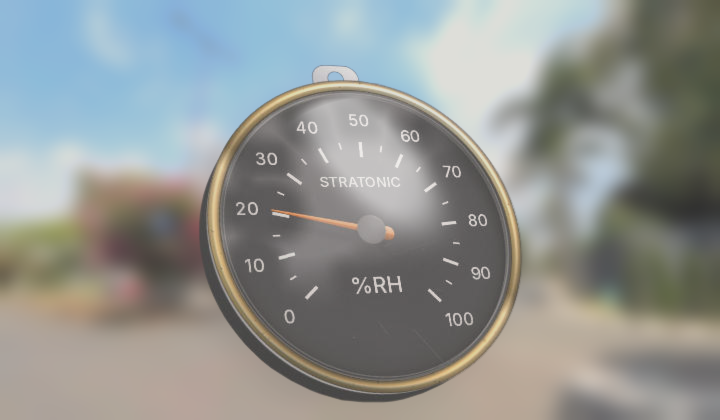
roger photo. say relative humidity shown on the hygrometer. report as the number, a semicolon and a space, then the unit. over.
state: 20; %
